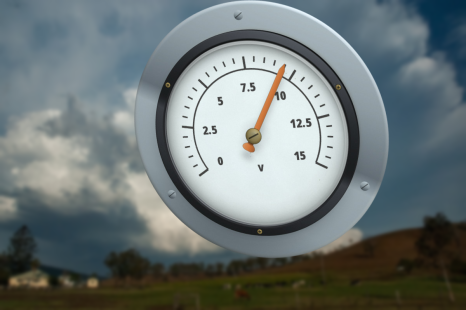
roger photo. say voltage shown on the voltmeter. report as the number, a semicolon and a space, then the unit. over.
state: 9.5; V
